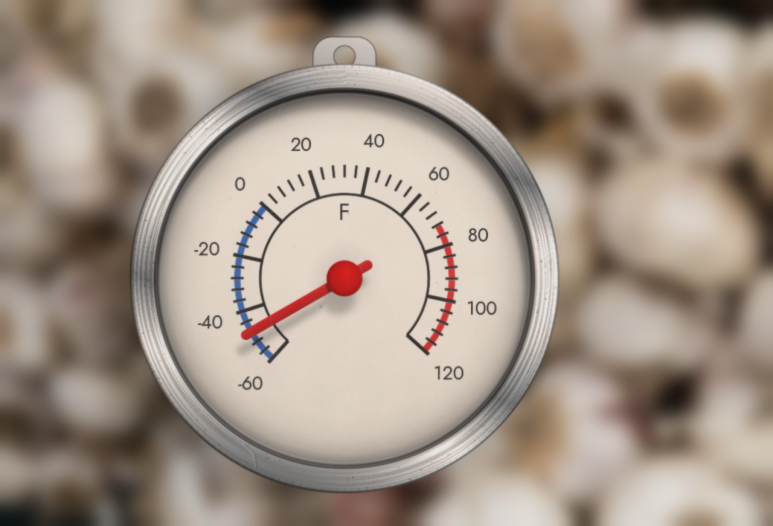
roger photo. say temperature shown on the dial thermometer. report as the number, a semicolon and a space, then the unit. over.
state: -48; °F
